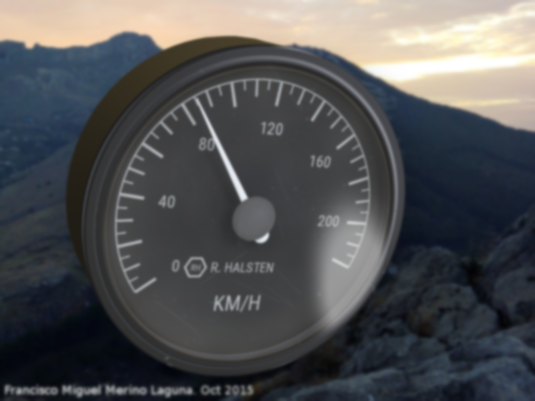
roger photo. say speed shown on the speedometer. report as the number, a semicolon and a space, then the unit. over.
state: 85; km/h
